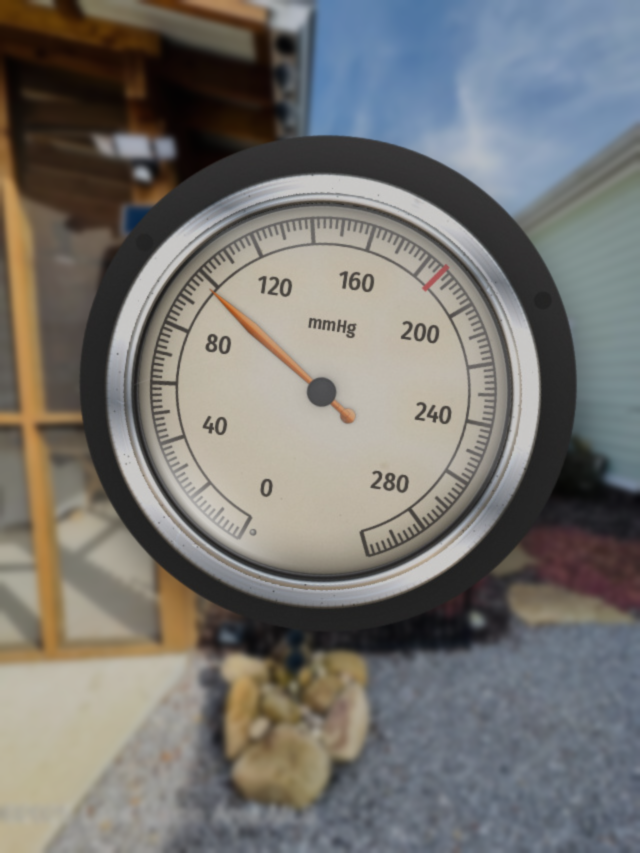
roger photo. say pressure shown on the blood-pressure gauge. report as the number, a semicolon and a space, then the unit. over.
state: 98; mmHg
